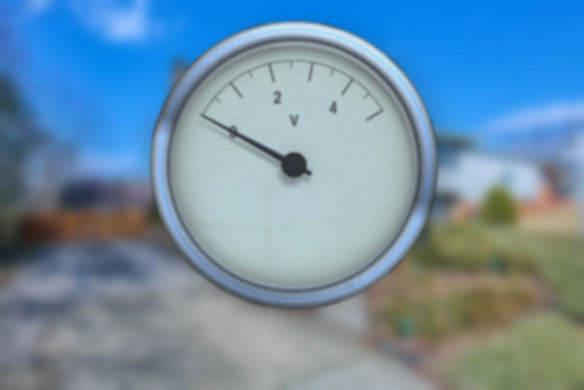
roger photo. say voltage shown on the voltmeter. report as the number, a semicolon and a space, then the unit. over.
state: 0; V
